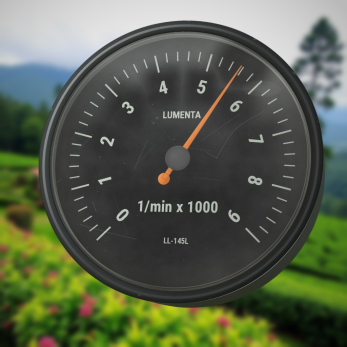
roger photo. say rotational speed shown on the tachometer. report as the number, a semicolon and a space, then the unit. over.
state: 5600; rpm
